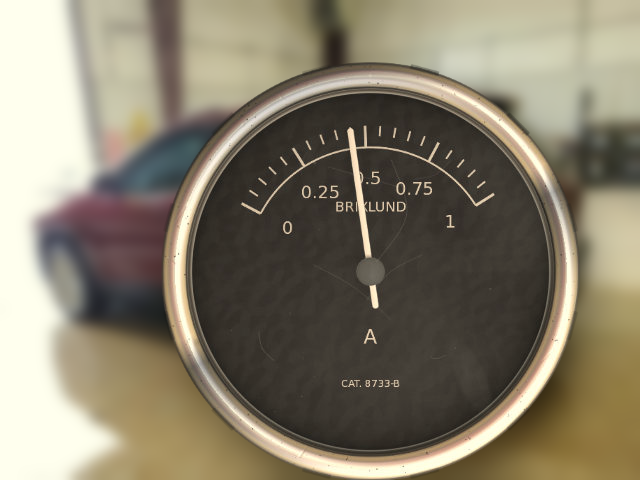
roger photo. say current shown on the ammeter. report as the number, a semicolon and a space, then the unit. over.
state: 0.45; A
